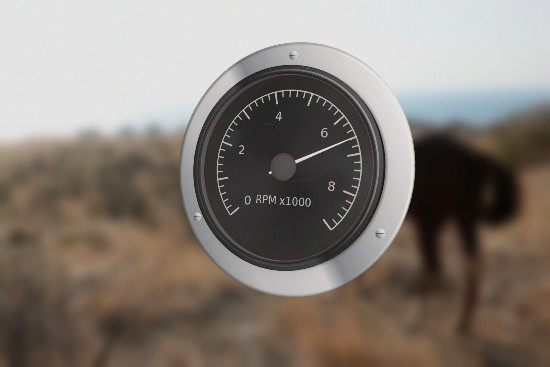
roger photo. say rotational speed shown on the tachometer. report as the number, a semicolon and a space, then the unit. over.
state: 6600; rpm
